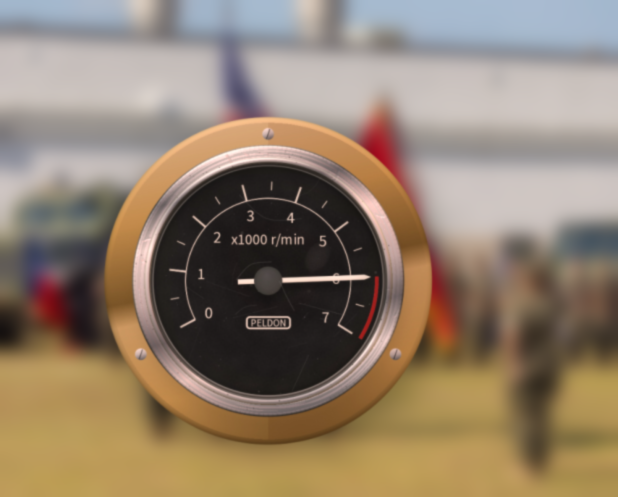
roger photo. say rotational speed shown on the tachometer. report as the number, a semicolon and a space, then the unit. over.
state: 6000; rpm
